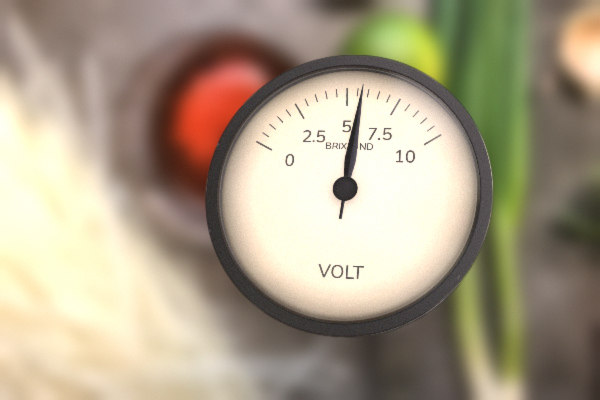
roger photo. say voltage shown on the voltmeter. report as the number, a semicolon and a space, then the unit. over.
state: 5.75; V
